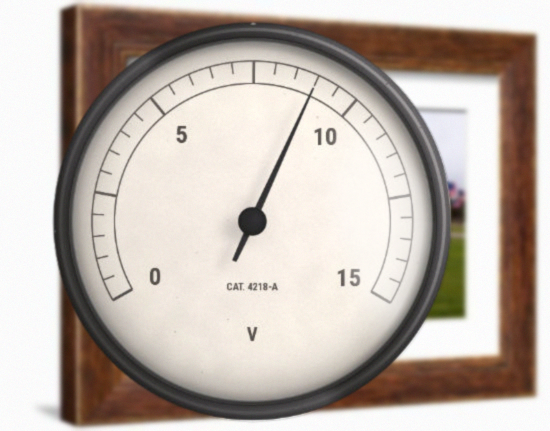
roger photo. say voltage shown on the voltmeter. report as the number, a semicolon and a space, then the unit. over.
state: 9; V
